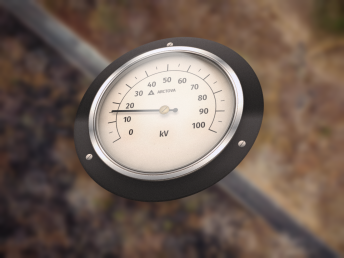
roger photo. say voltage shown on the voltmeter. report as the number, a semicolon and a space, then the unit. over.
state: 15; kV
